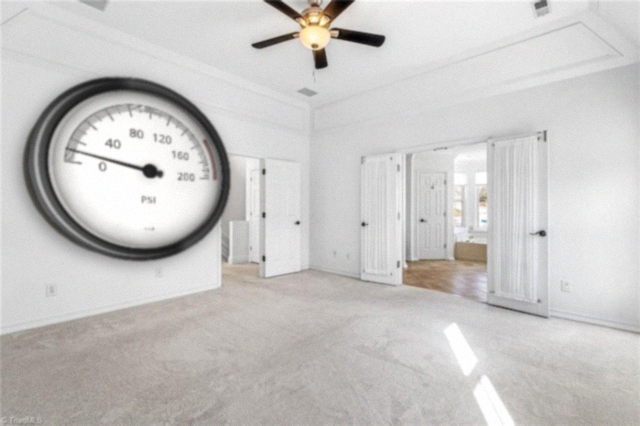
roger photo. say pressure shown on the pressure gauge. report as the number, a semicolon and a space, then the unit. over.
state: 10; psi
